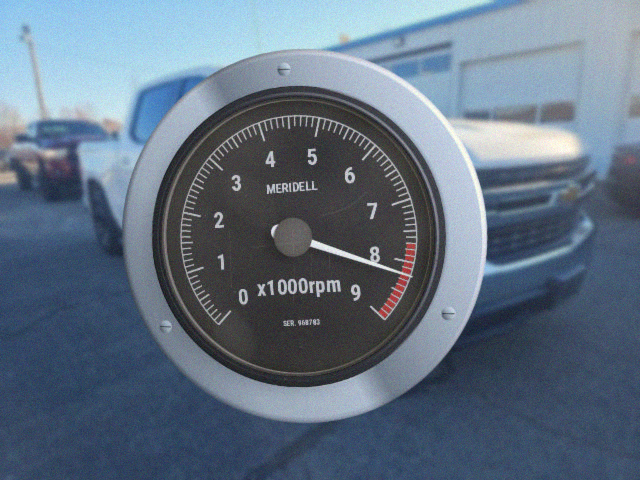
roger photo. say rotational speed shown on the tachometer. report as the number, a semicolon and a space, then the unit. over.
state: 8200; rpm
